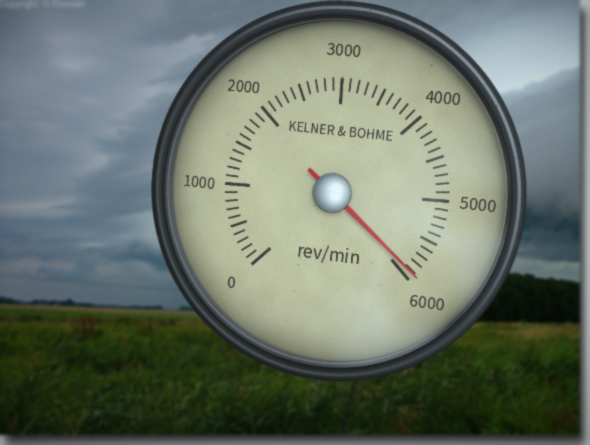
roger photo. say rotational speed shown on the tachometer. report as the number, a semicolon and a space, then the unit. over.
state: 5900; rpm
